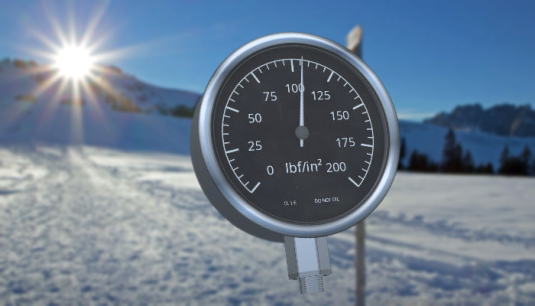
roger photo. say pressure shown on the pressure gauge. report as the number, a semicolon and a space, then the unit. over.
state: 105; psi
